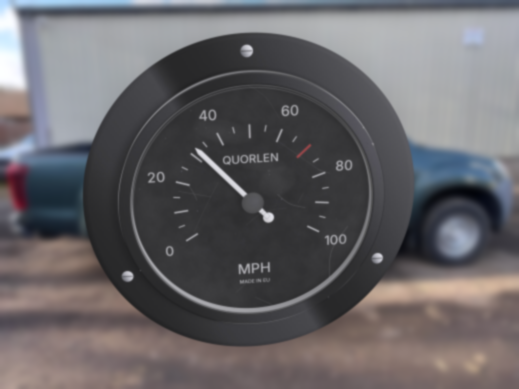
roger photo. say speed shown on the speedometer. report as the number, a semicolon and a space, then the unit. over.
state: 32.5; mph
